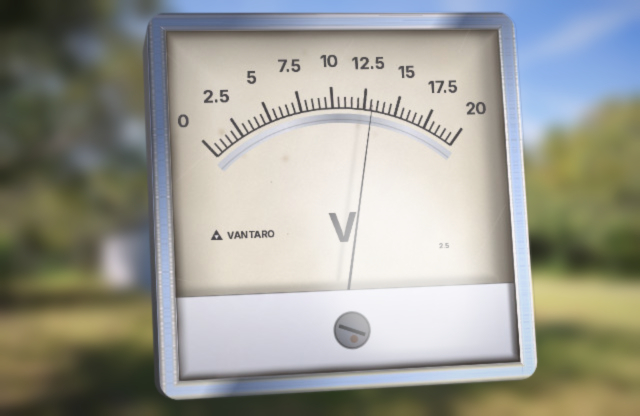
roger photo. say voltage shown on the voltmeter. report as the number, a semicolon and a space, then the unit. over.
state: 13; V
